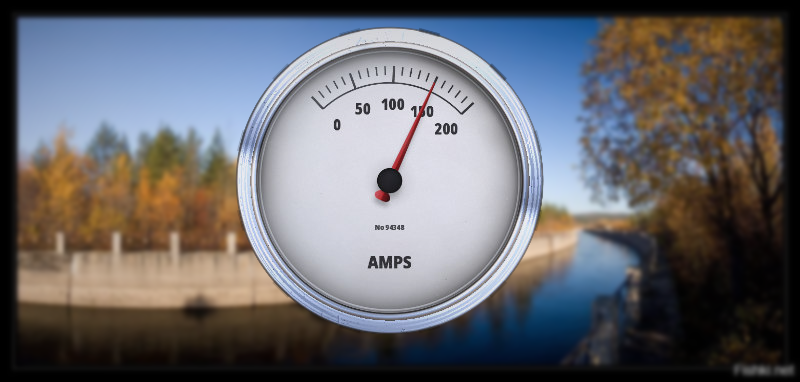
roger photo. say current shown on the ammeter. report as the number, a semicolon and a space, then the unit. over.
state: 150; A
